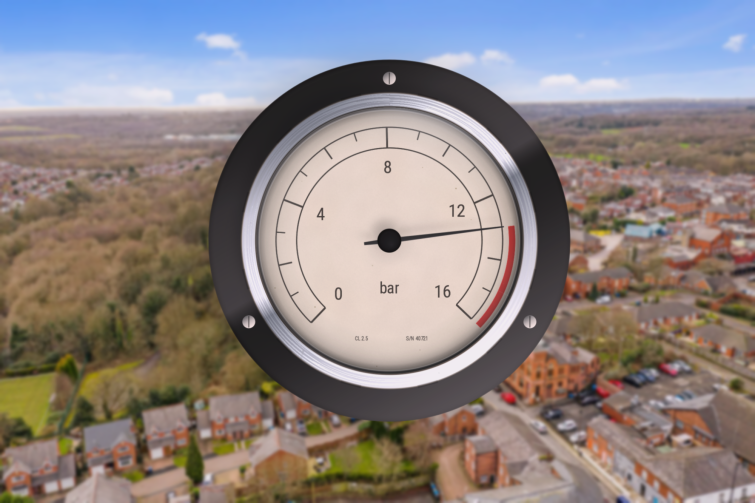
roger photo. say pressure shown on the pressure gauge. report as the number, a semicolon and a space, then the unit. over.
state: 13; bar
